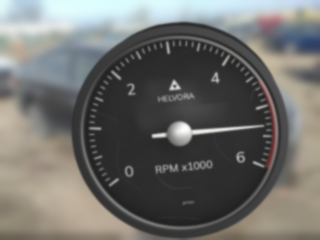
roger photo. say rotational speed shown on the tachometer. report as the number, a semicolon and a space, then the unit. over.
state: 5300; rpm
